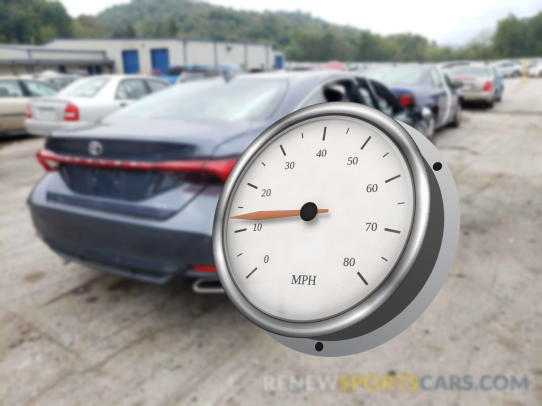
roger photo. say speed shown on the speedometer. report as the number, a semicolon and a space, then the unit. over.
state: 12.5; mph
